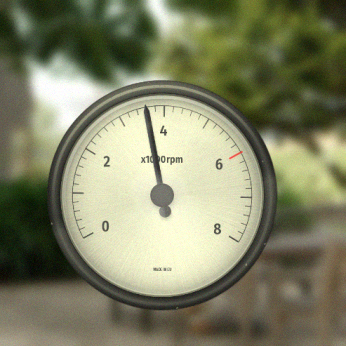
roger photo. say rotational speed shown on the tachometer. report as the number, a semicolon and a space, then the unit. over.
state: 3600; rpm
